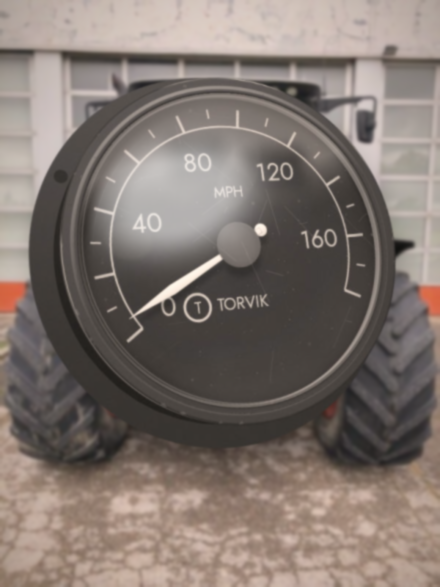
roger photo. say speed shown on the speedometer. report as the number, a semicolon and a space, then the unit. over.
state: 5; mph
